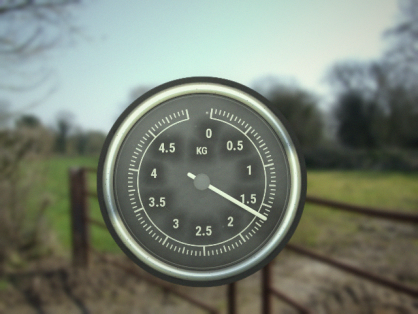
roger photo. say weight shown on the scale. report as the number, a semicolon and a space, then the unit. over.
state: 1.65; kg
